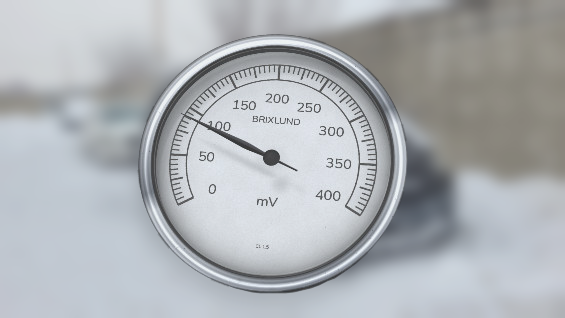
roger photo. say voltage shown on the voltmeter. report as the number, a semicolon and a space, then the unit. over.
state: 90; mV
